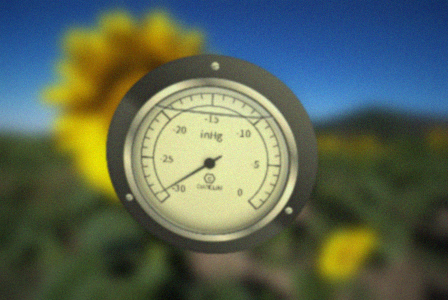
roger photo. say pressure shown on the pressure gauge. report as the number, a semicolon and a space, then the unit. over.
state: -29; inHg
